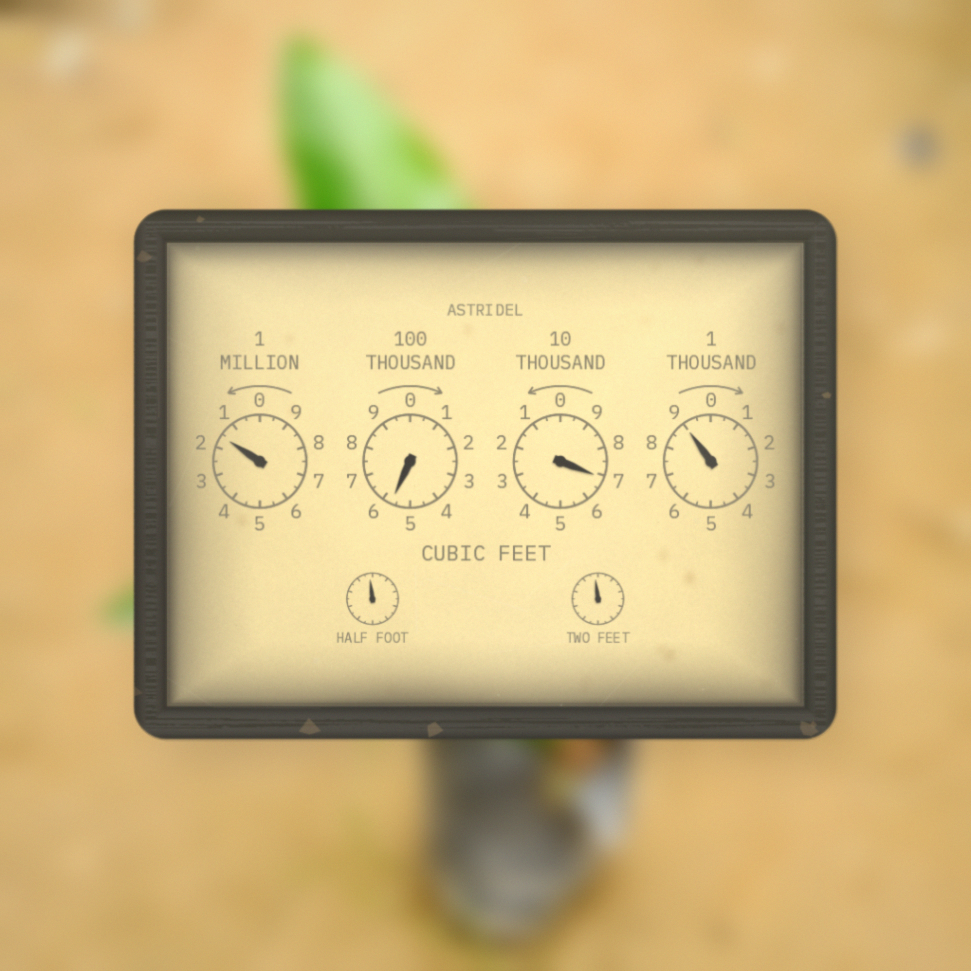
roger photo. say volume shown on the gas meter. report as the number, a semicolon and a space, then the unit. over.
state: 156900; ft³
